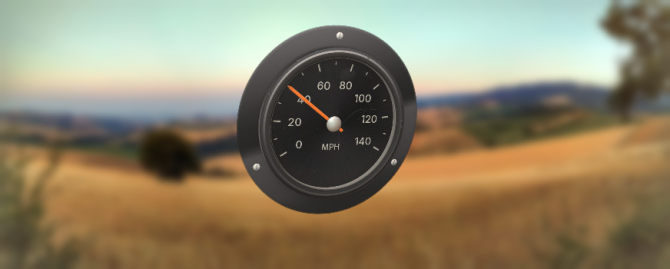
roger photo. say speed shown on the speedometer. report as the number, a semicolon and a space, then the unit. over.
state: 40; mph
